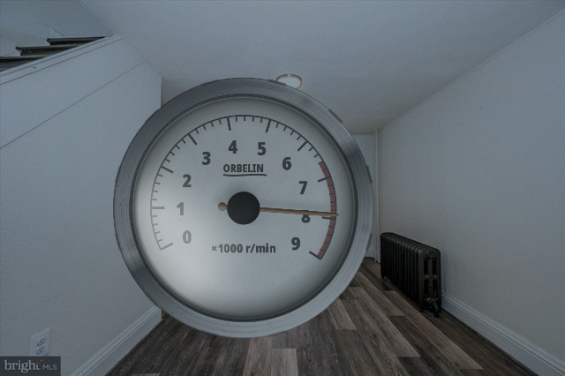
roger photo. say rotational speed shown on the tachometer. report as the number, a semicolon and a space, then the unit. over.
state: 7900; rpm
